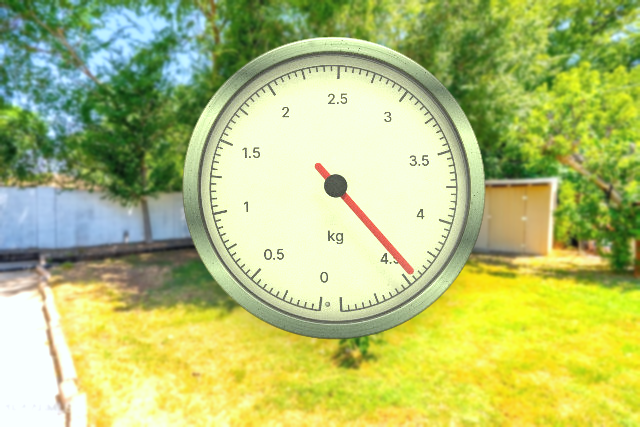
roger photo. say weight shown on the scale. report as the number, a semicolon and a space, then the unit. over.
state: 4.45; kg
